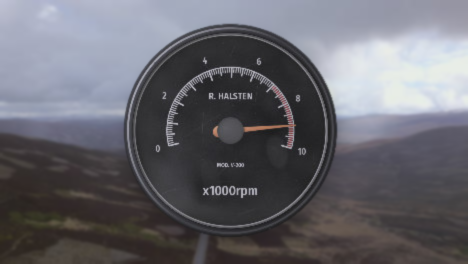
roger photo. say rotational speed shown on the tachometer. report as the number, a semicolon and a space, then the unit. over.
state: 9000; rpm
